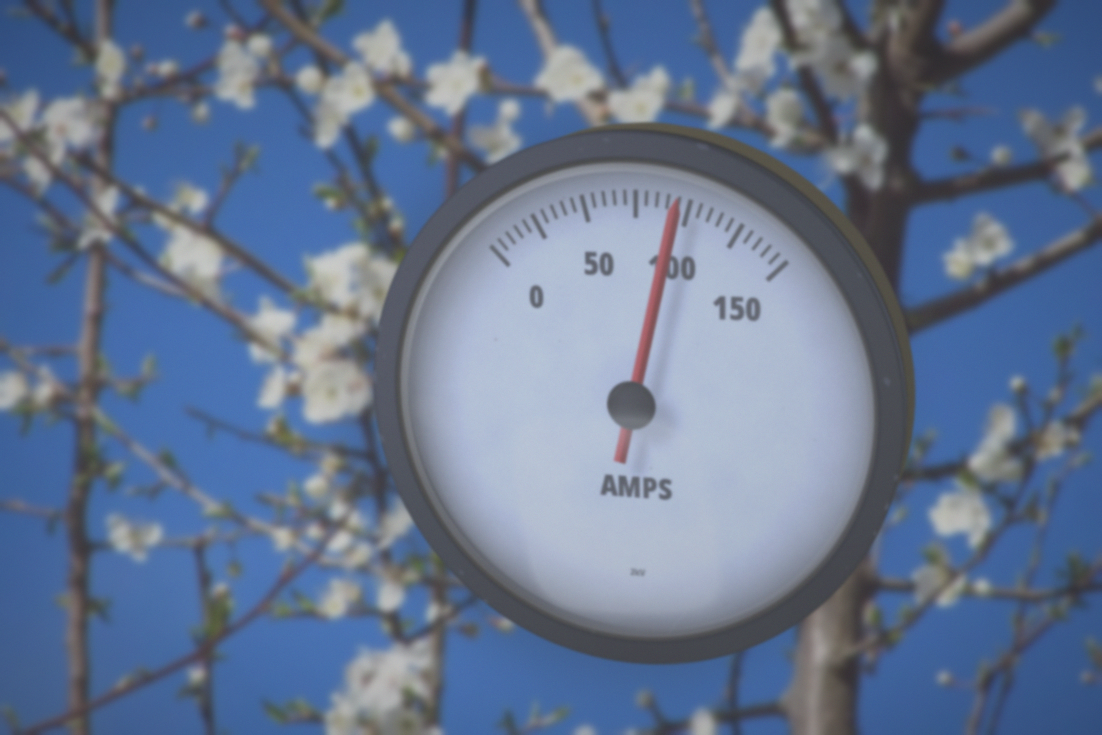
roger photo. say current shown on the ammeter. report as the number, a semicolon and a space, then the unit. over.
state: 95; A
